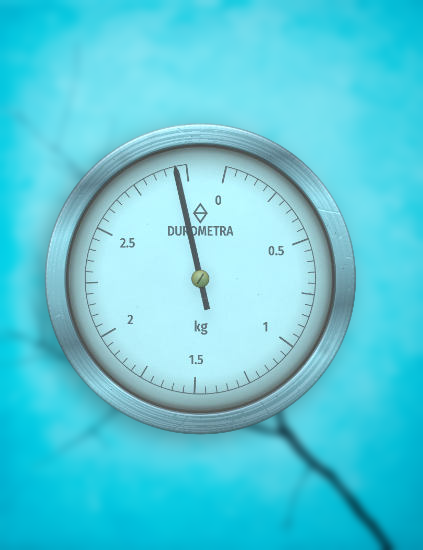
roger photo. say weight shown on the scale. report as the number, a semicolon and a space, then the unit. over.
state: 2.95; kg
